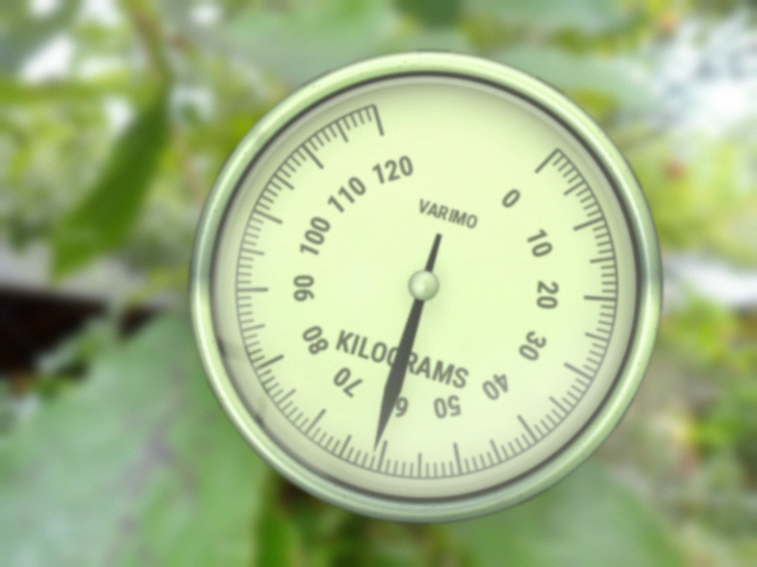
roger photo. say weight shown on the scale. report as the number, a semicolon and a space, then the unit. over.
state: 61; kg
